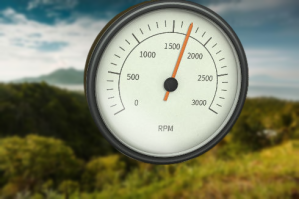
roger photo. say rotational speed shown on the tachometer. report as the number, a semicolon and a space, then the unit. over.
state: 1700; rpm
